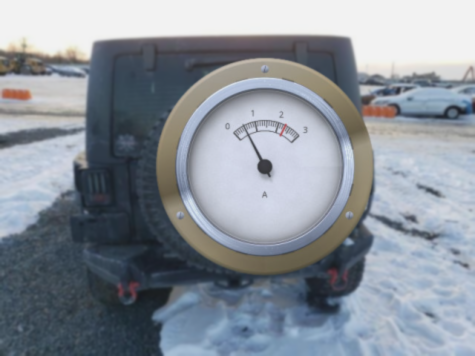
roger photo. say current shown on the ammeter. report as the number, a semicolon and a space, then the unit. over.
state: 0.5; A
